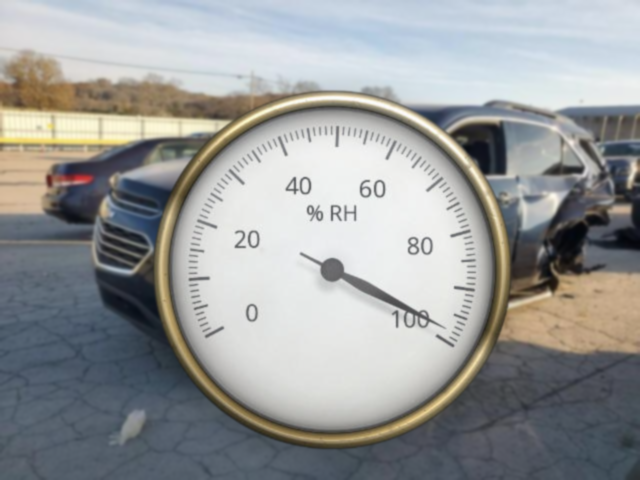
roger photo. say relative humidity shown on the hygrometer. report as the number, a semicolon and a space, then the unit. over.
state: 98; %
